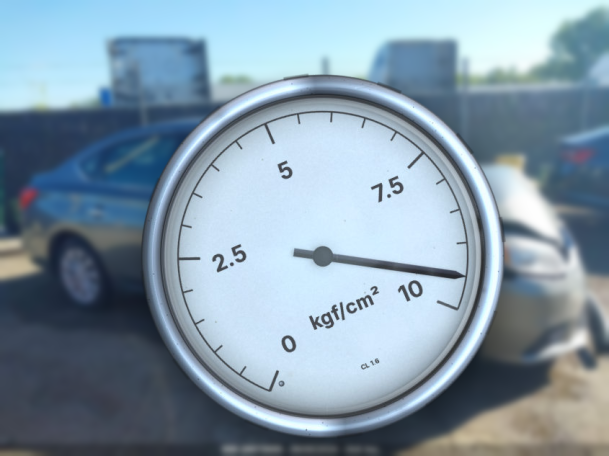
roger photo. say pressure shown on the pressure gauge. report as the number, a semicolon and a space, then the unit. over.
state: 9.5; kg/cm²
